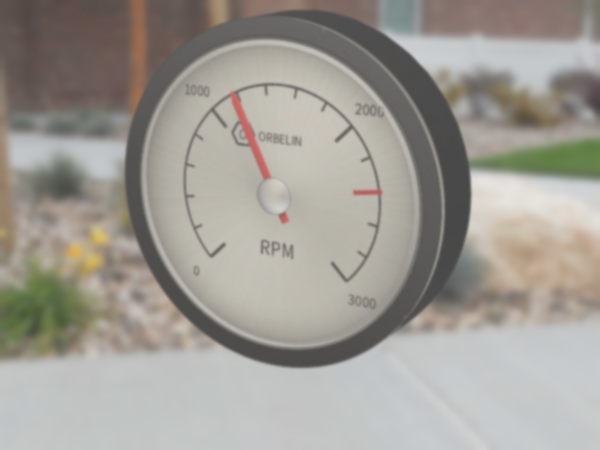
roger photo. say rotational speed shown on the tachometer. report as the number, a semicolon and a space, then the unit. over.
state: 1200; rpm
